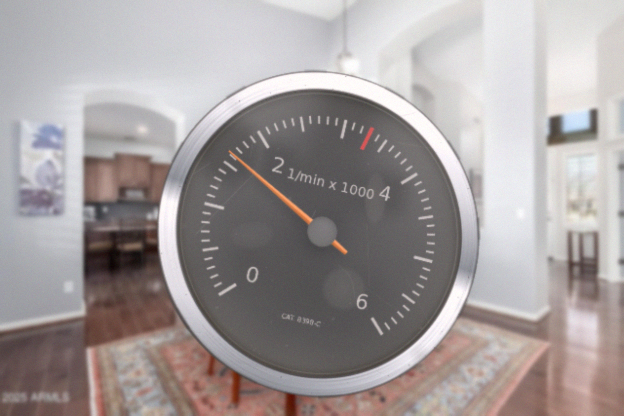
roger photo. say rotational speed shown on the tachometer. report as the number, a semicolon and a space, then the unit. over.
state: 1600; rpm
